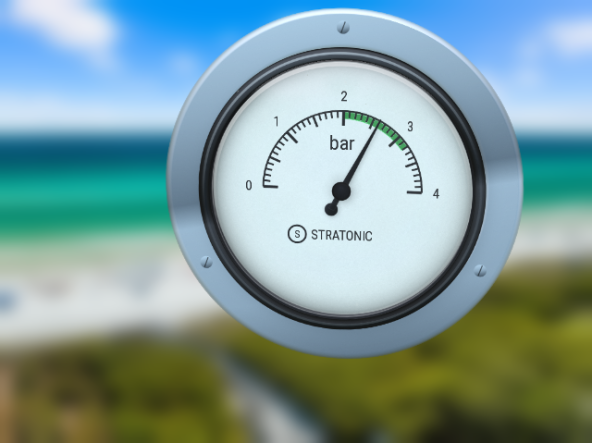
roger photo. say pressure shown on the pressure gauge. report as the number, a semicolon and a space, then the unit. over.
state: 2.6; bar
